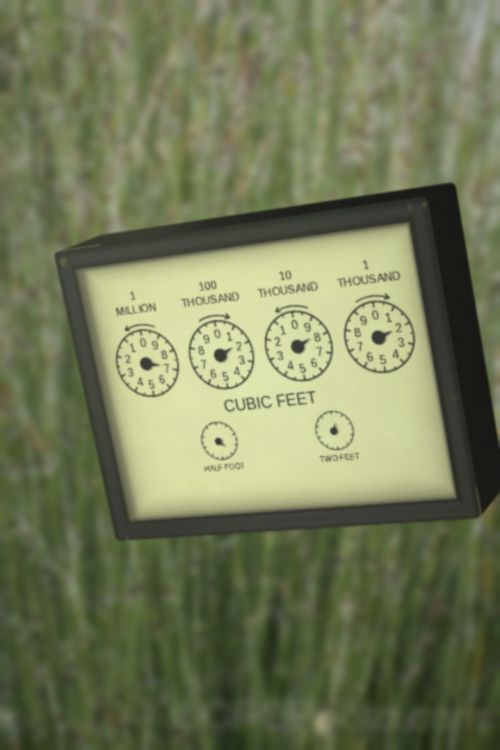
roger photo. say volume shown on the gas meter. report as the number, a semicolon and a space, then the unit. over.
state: 718200; ft³
